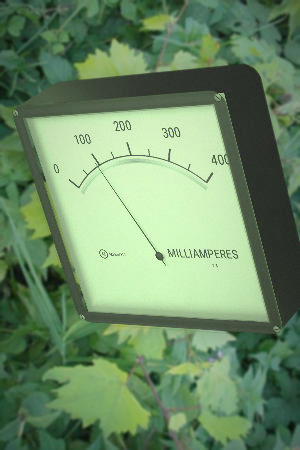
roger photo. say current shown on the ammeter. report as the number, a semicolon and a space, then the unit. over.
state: 100; mA
